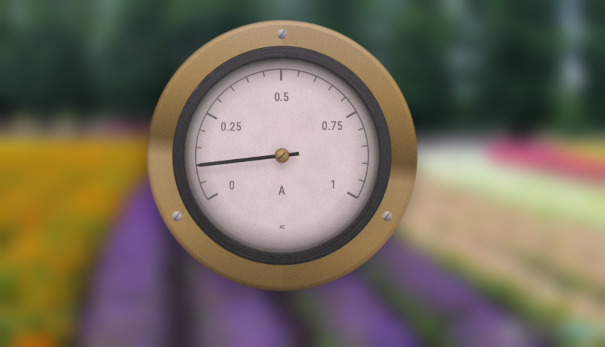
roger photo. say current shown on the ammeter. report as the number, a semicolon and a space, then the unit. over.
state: 0.1; A
